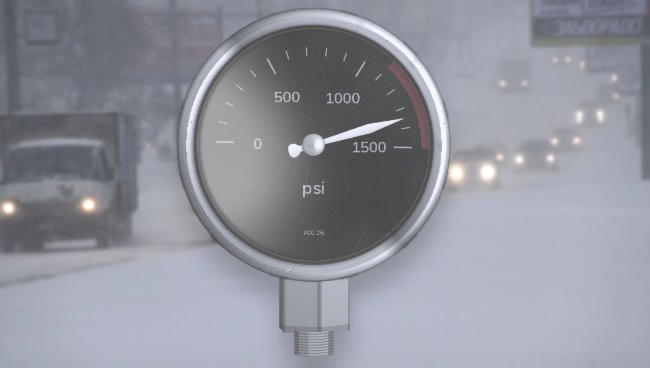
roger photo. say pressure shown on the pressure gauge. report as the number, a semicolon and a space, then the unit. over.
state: 1350; psi
